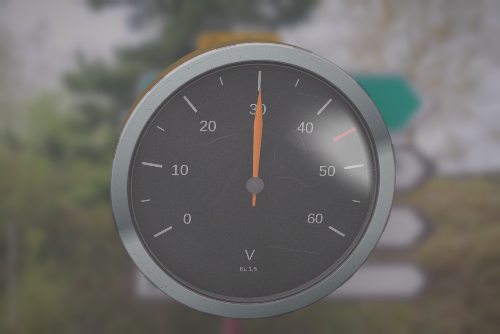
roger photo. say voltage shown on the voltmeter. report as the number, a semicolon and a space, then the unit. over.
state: 30; V
